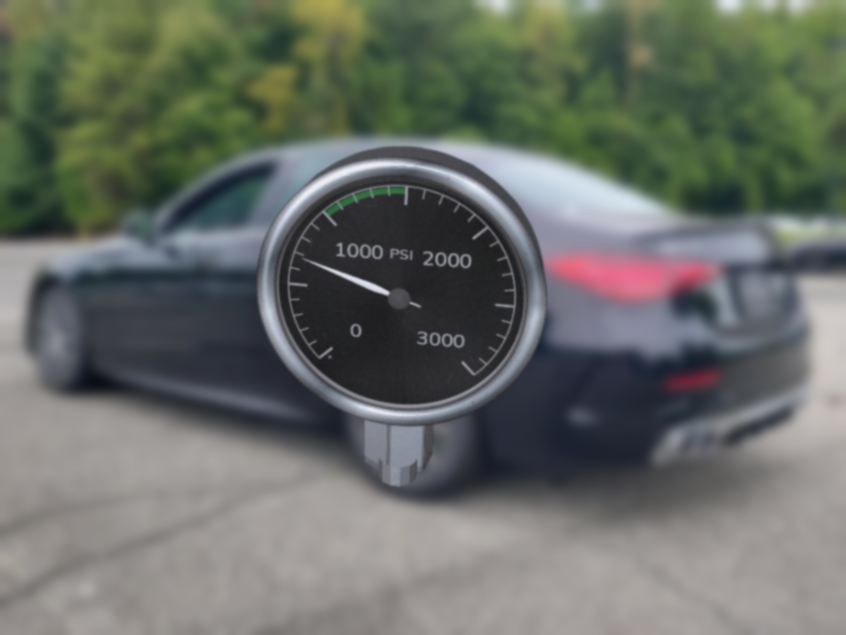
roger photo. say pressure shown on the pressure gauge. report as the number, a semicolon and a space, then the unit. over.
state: 700; psi
